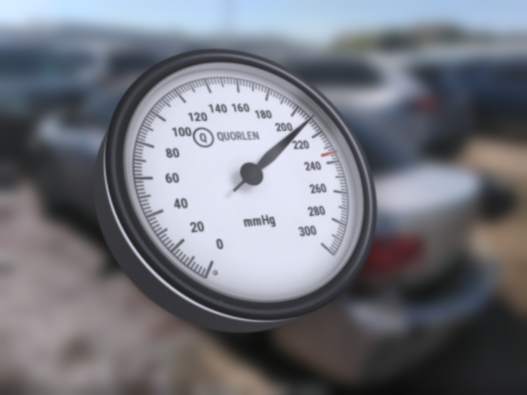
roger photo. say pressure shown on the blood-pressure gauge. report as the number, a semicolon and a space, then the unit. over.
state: 210; mmHg
